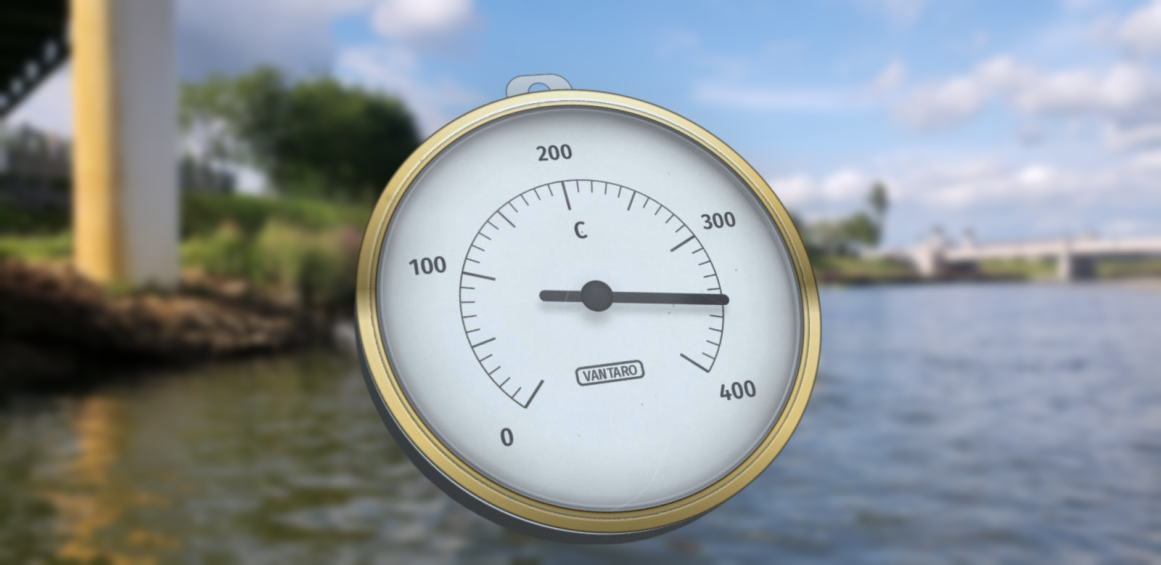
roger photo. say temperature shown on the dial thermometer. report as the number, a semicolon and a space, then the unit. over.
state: 350; °C
